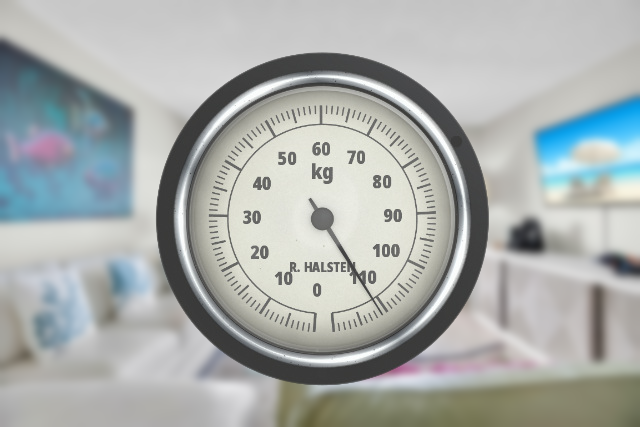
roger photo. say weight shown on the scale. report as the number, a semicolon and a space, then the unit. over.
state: 111; kg
